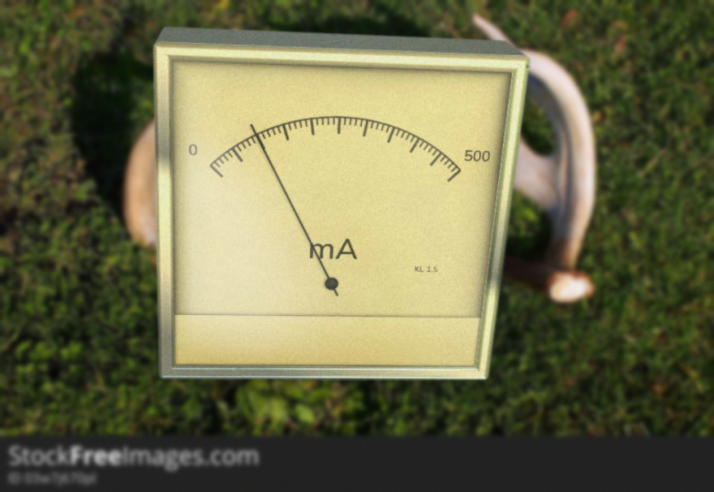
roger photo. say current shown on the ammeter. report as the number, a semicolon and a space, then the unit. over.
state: 100; mA
